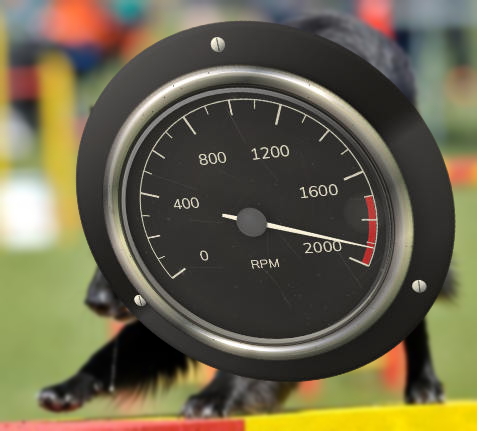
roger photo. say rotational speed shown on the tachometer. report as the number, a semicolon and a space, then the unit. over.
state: 1900; rpm
